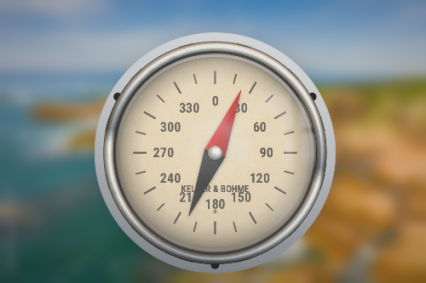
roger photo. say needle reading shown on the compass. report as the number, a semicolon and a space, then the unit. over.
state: 22.5; °
